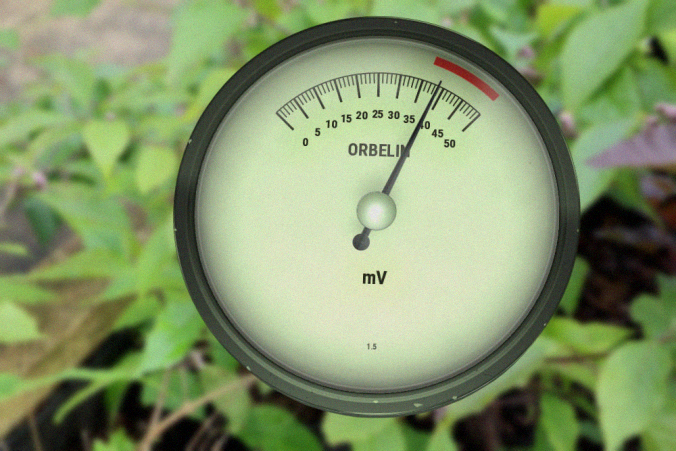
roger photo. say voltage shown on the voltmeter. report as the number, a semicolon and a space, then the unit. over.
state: 39; mV
